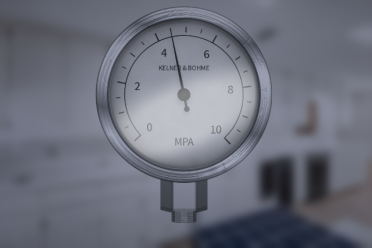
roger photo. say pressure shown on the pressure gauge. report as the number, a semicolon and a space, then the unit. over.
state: 4.5; MPa
